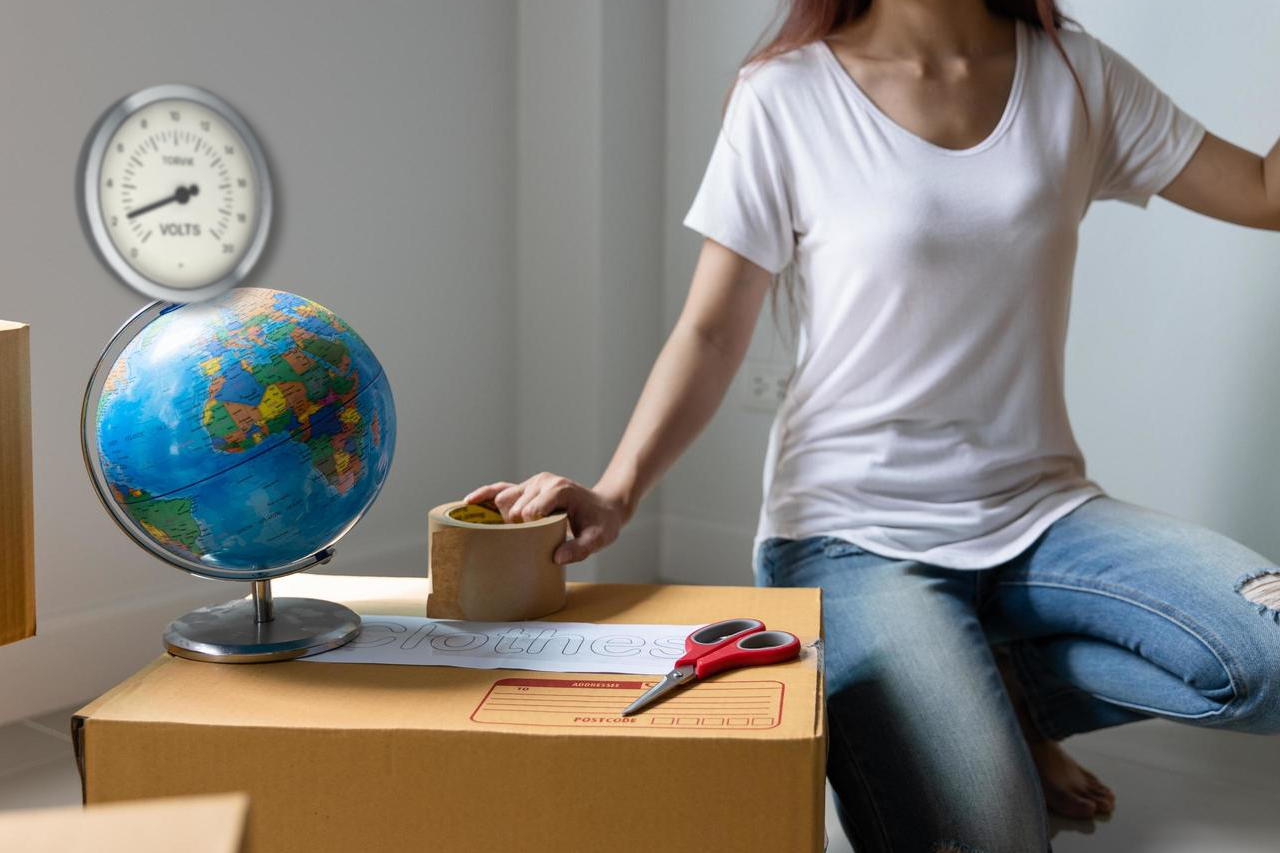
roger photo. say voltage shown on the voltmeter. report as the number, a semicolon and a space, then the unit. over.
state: 2; V
